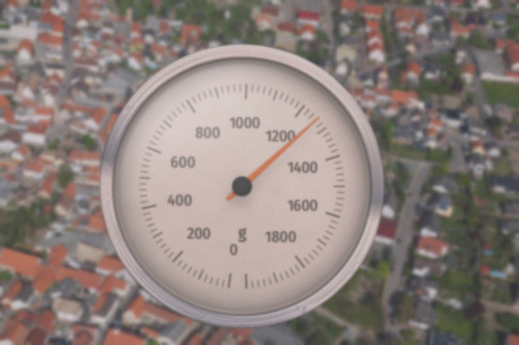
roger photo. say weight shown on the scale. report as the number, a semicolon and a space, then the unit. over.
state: 1260; g
